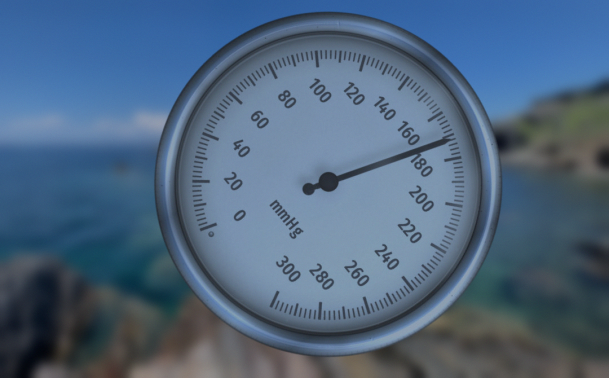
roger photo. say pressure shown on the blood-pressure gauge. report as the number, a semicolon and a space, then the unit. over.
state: 172; mmHg
